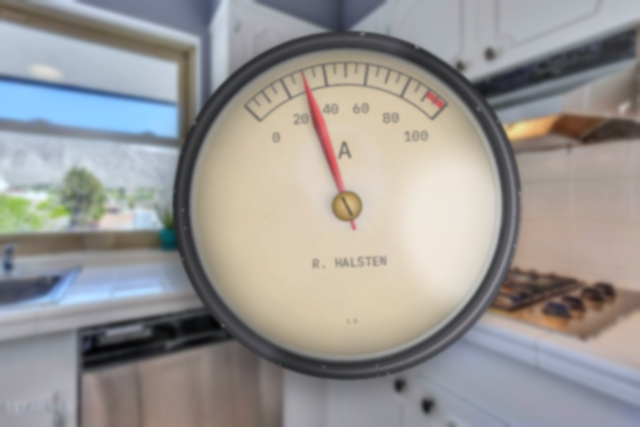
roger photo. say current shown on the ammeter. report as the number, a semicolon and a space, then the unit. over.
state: 30; A
